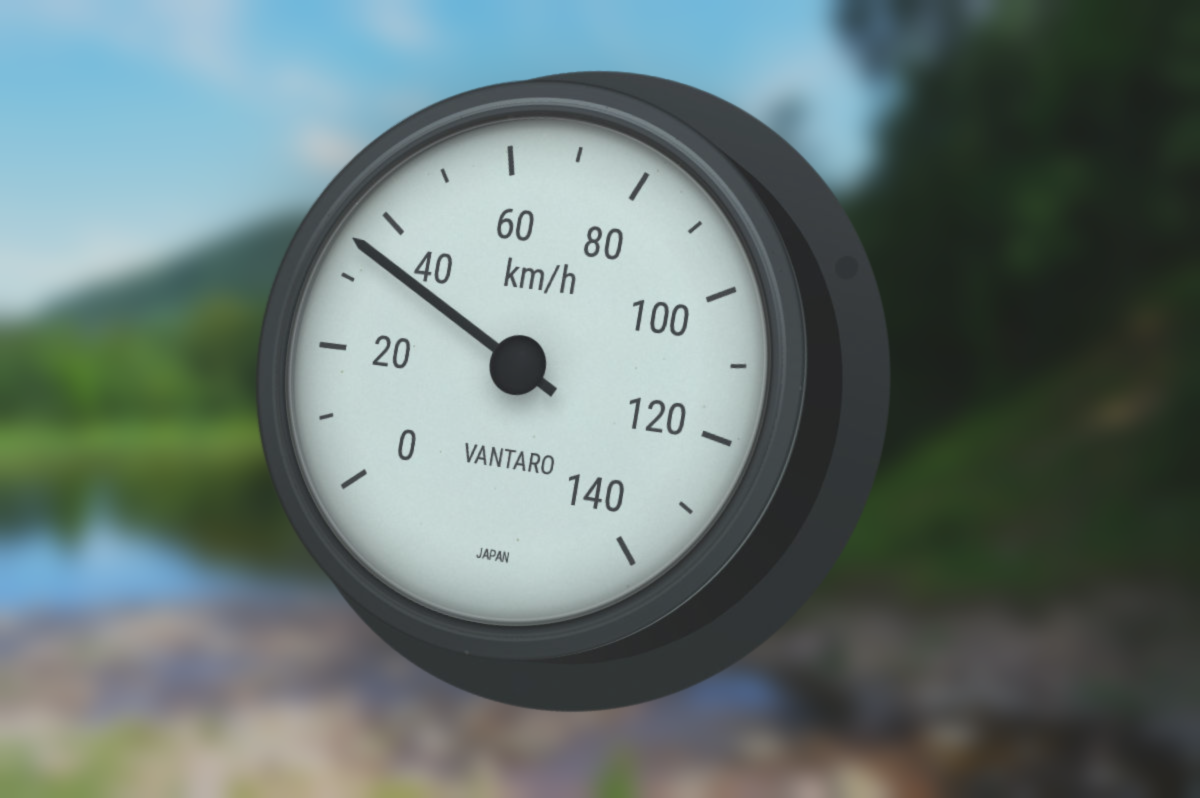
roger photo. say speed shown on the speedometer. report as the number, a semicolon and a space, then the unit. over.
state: 35; km/h
